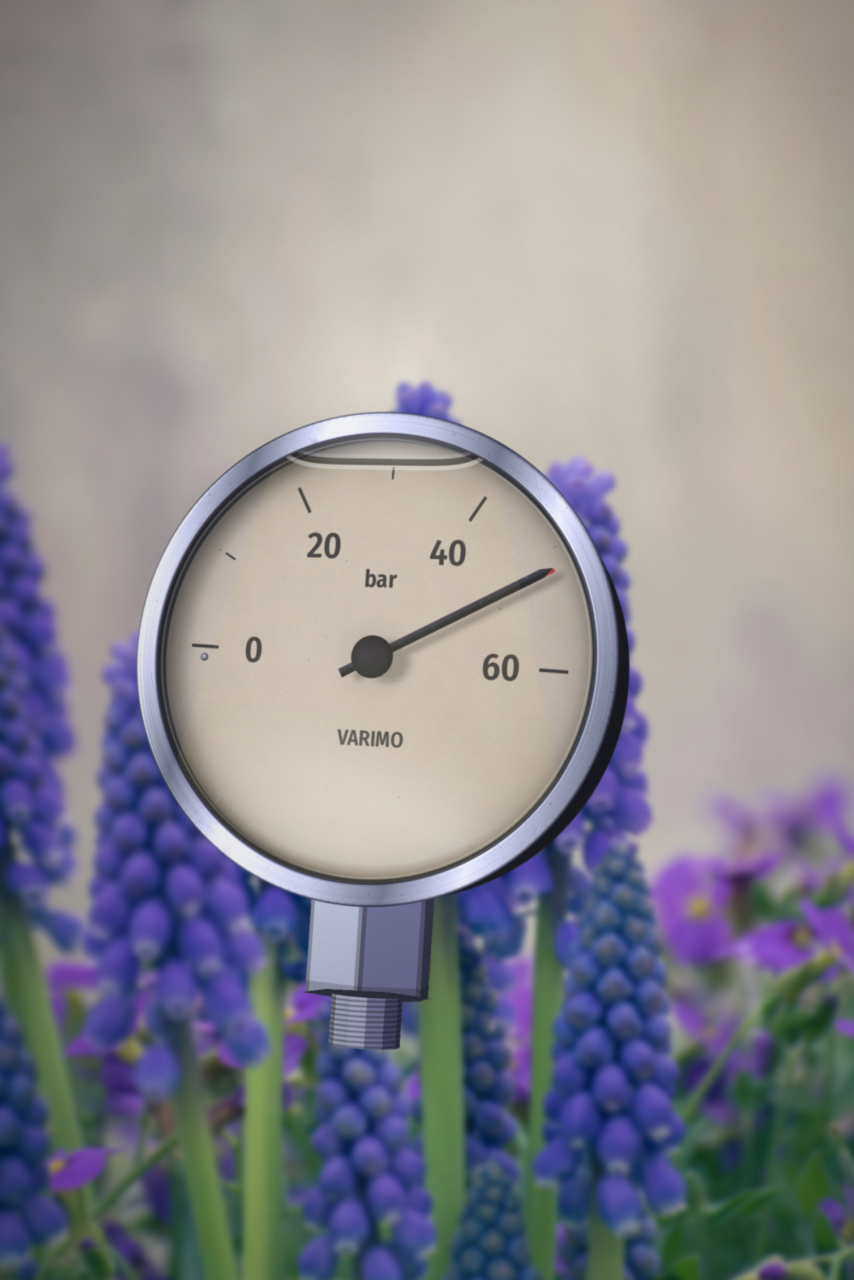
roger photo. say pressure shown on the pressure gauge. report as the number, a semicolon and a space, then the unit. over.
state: 50; bar
